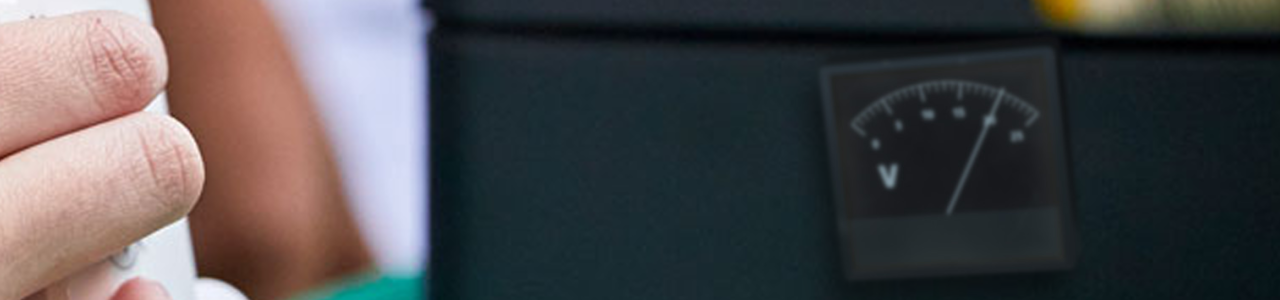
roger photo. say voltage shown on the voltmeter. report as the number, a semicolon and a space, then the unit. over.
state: 20; V
